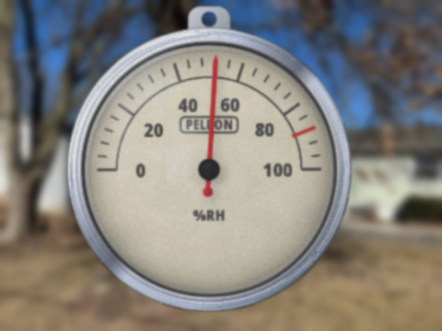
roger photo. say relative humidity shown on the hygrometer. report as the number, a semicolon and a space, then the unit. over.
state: 52; %
